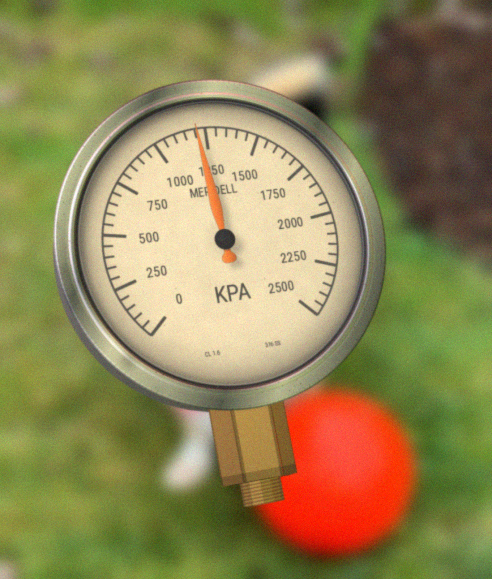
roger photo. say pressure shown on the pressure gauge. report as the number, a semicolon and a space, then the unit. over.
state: 1200; kPa
